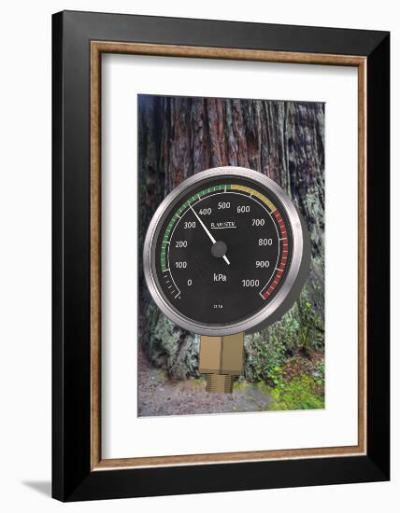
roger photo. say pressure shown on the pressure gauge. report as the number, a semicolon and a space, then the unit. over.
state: 360; kPa
